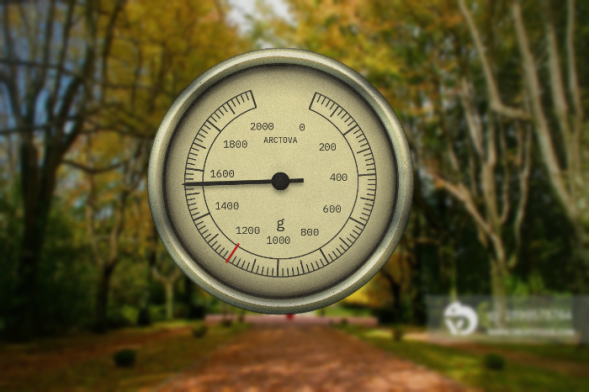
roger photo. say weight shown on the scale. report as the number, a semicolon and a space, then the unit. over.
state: 1540; g
